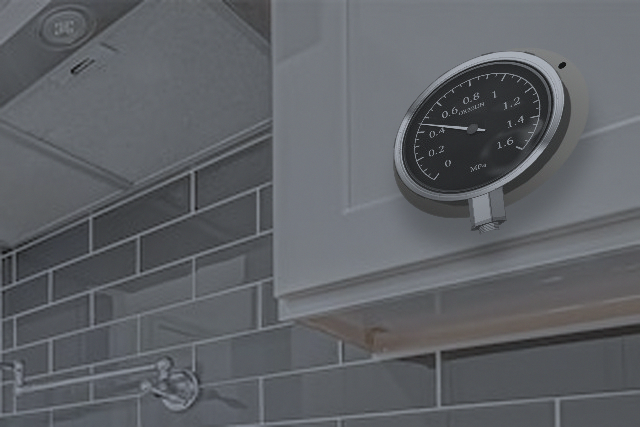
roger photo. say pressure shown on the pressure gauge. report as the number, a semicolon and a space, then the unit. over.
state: 0.45; MPa
